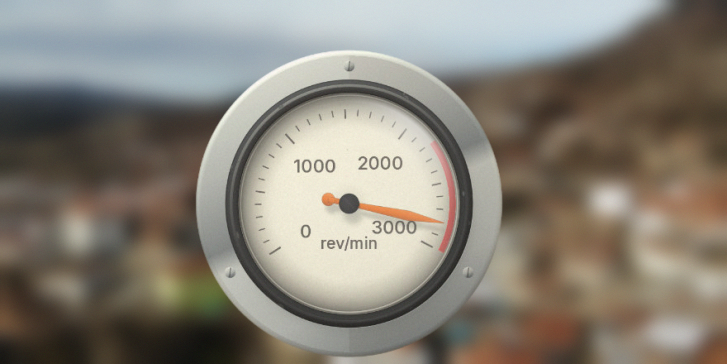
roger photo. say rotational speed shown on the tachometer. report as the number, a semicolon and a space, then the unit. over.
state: 2800; rpm
